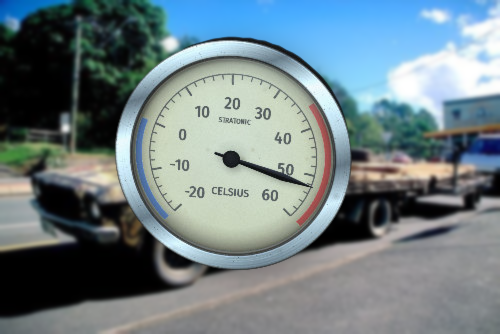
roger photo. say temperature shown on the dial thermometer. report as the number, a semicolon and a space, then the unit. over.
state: 52; °C
